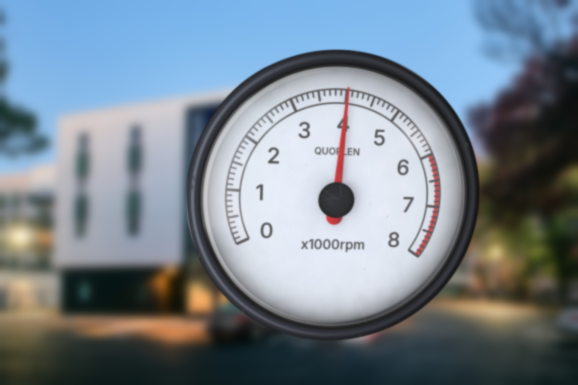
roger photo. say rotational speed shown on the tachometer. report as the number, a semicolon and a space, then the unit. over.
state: 4000; rpm
